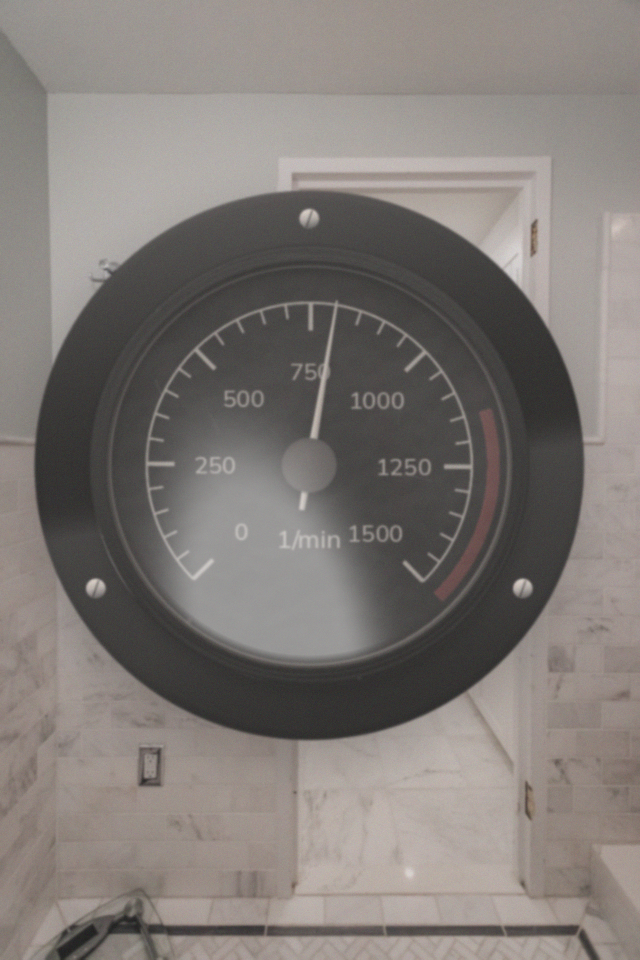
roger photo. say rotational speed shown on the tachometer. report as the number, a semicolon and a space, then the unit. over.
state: 800; rpm
